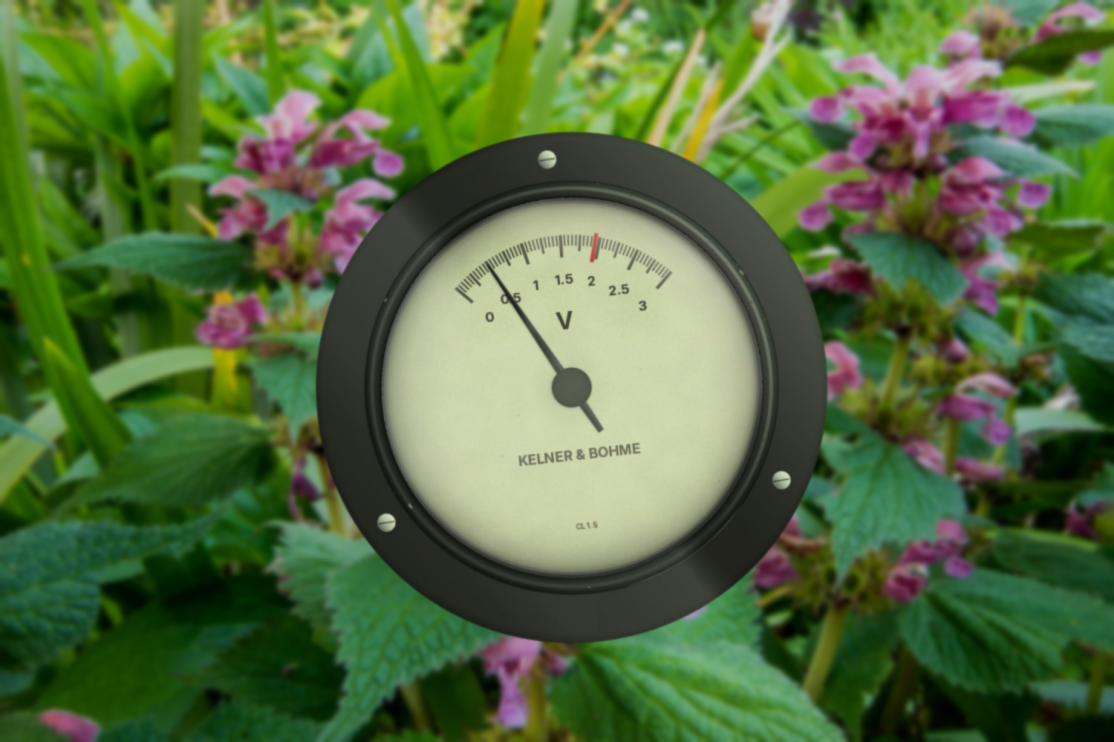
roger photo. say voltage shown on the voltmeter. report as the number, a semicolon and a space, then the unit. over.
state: 0.5; V
